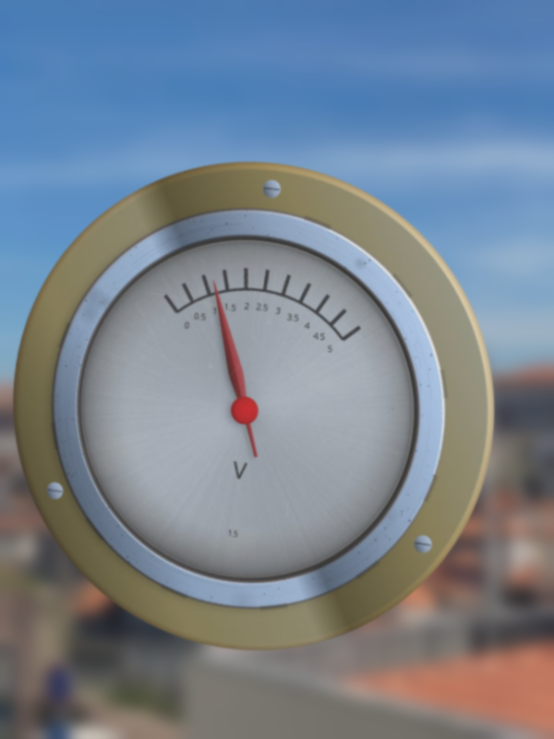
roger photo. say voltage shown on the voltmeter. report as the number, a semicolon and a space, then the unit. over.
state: 1.25; V
